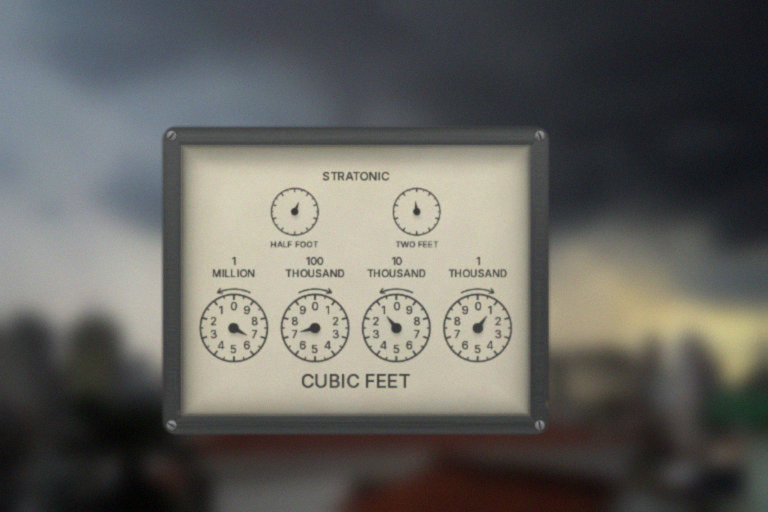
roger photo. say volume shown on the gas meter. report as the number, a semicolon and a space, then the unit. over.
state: 671100; ft³
